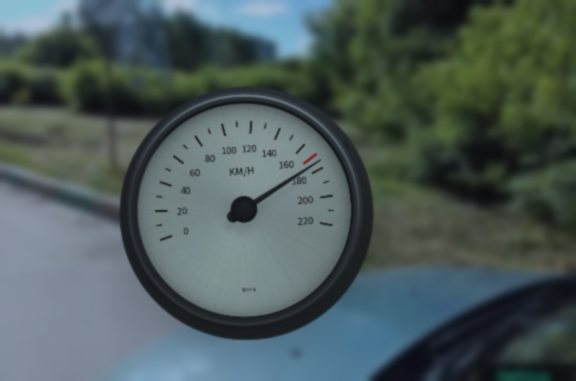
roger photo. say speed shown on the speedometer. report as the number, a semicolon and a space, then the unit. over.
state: 175; km/h
